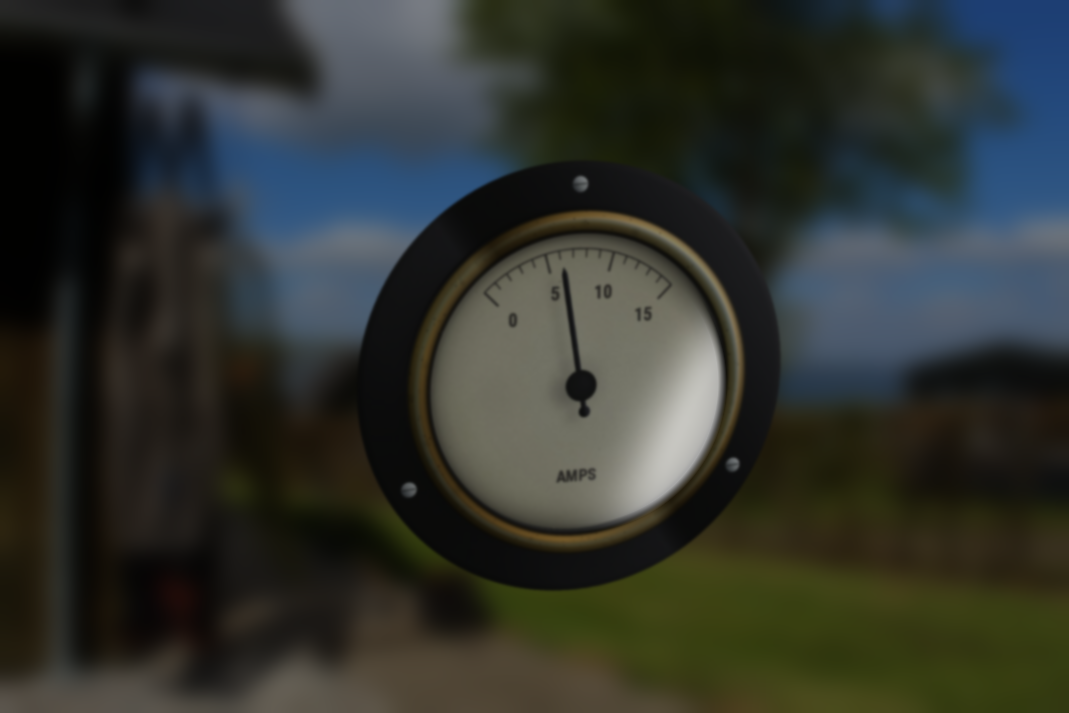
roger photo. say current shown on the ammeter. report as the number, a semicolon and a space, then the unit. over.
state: 6; A
